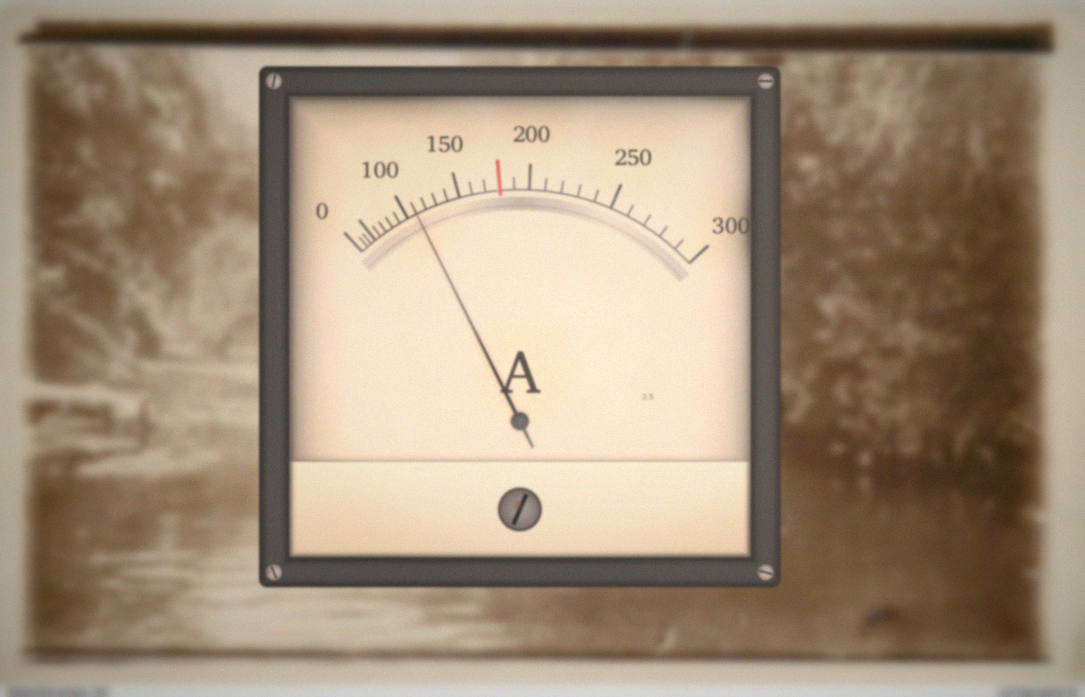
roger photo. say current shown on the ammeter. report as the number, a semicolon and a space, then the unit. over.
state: 110; A
